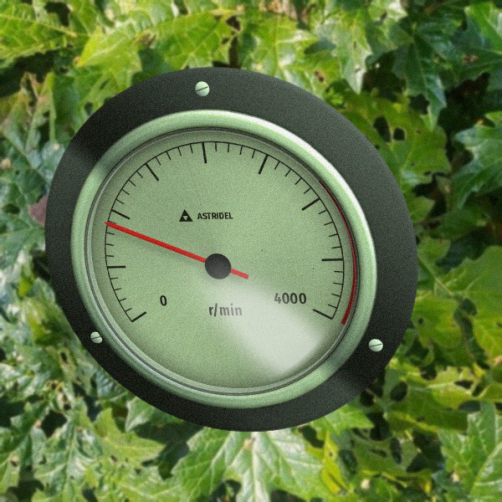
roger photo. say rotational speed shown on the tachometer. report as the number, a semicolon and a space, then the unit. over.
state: 900; rpm
